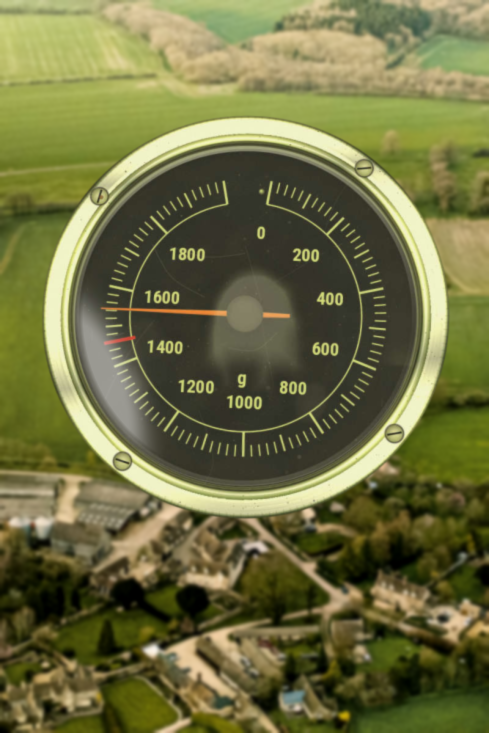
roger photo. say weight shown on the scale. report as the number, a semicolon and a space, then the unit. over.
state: 1540; g
